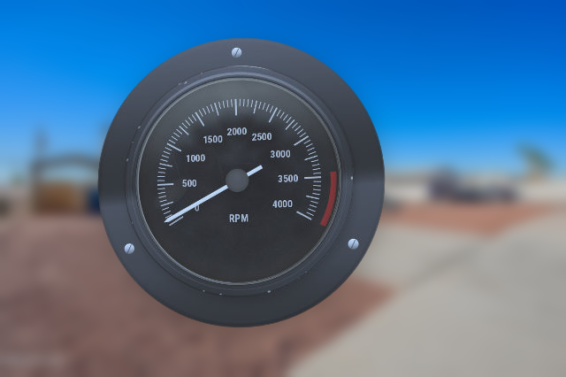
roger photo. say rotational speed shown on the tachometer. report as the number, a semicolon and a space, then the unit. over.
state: 50; rpm
